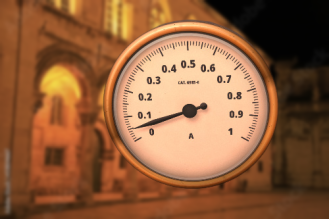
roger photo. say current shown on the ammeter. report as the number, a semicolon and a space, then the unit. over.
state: 0.05; A
